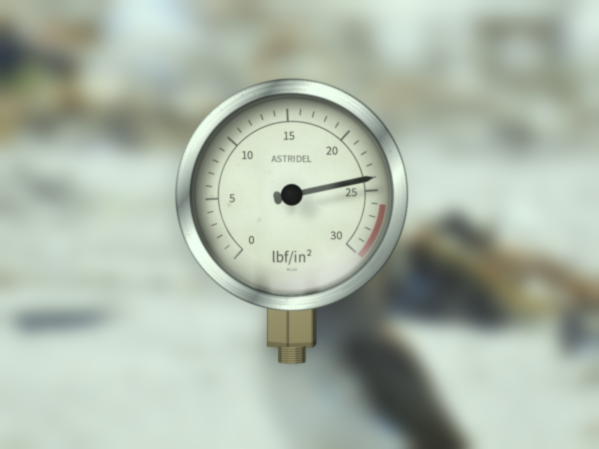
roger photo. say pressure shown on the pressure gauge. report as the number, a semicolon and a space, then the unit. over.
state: 24; psi
